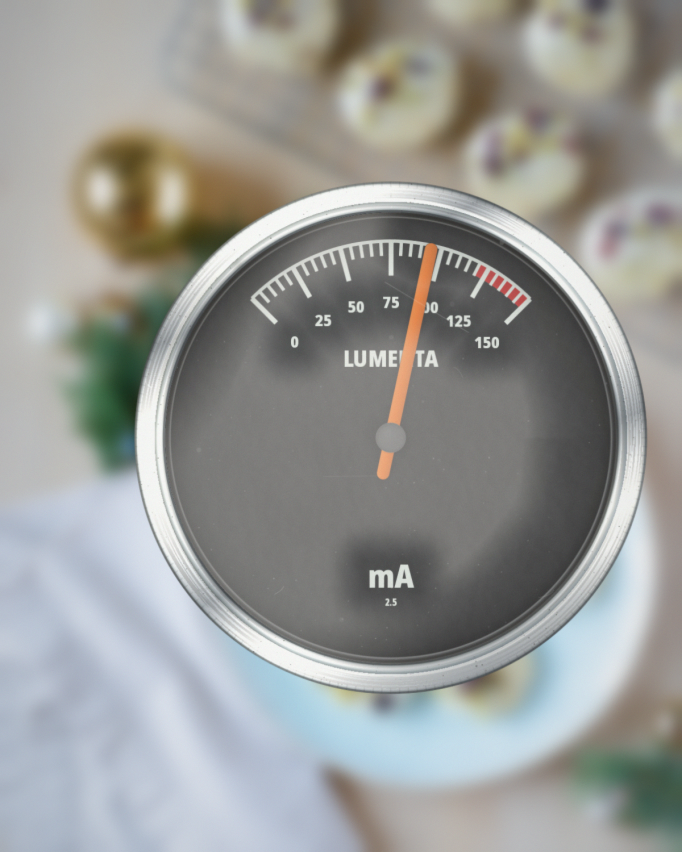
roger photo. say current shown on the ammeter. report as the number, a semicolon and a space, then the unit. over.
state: 95; mA
